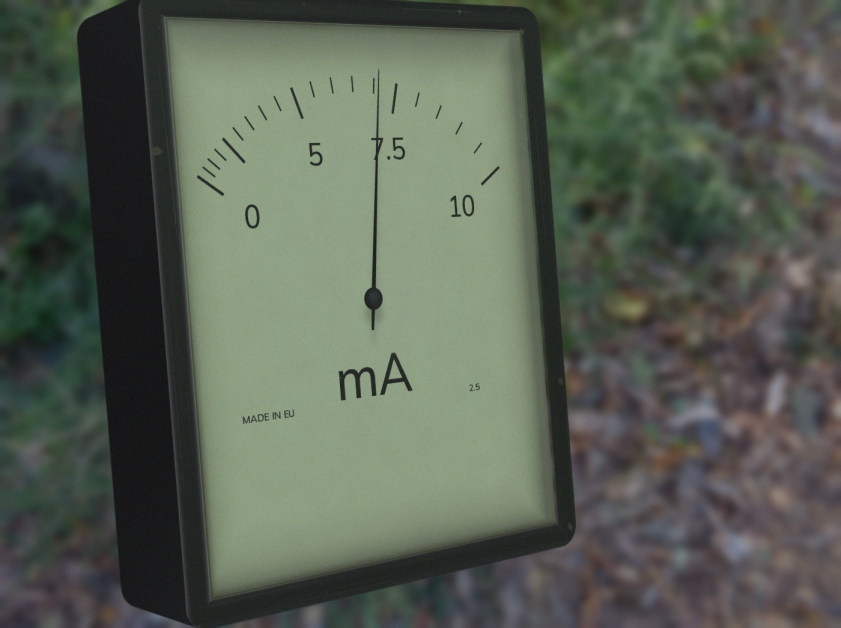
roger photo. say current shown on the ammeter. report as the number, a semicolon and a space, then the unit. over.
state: 7; mA
